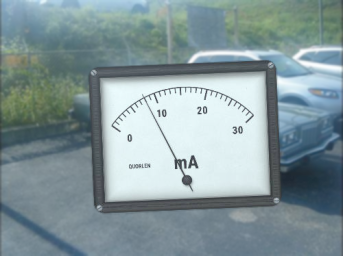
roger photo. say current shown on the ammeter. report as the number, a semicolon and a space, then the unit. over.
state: 8; mA
